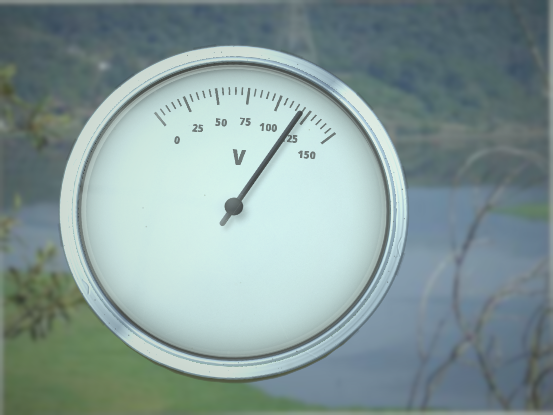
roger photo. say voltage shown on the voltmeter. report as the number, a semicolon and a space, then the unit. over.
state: 120; V
